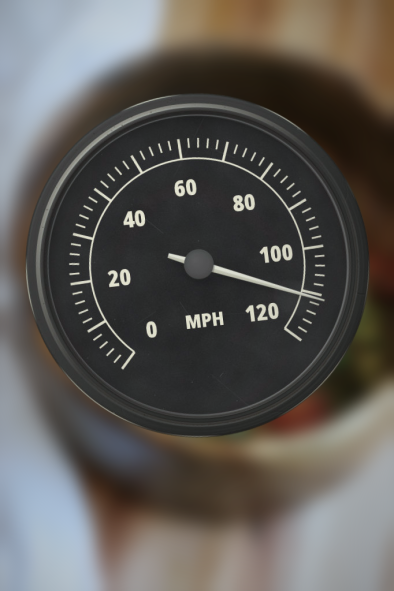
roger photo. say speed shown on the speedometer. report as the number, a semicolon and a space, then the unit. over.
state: 111; mph
